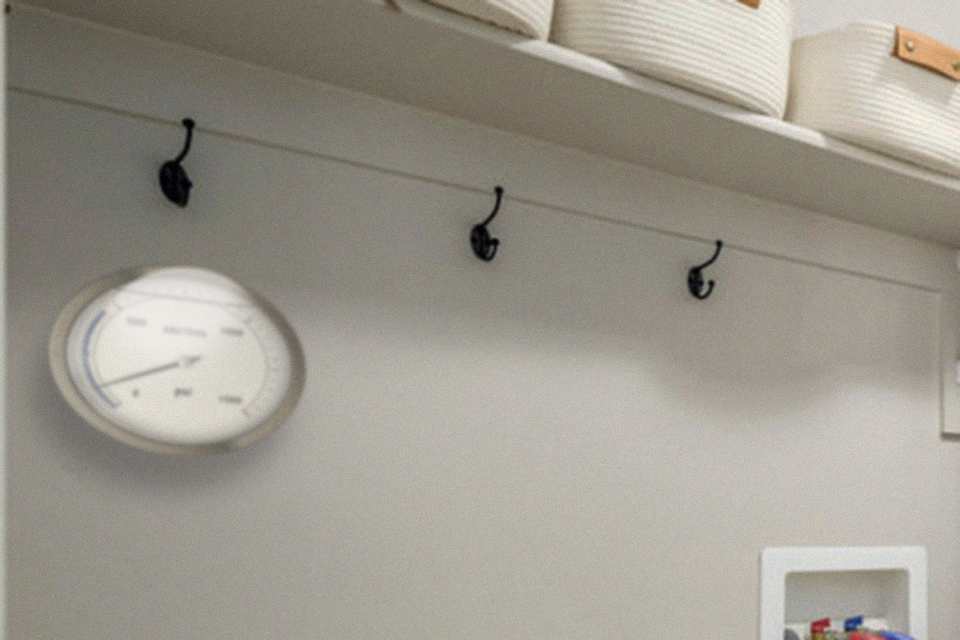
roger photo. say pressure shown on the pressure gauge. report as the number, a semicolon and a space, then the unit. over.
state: 100; psi
